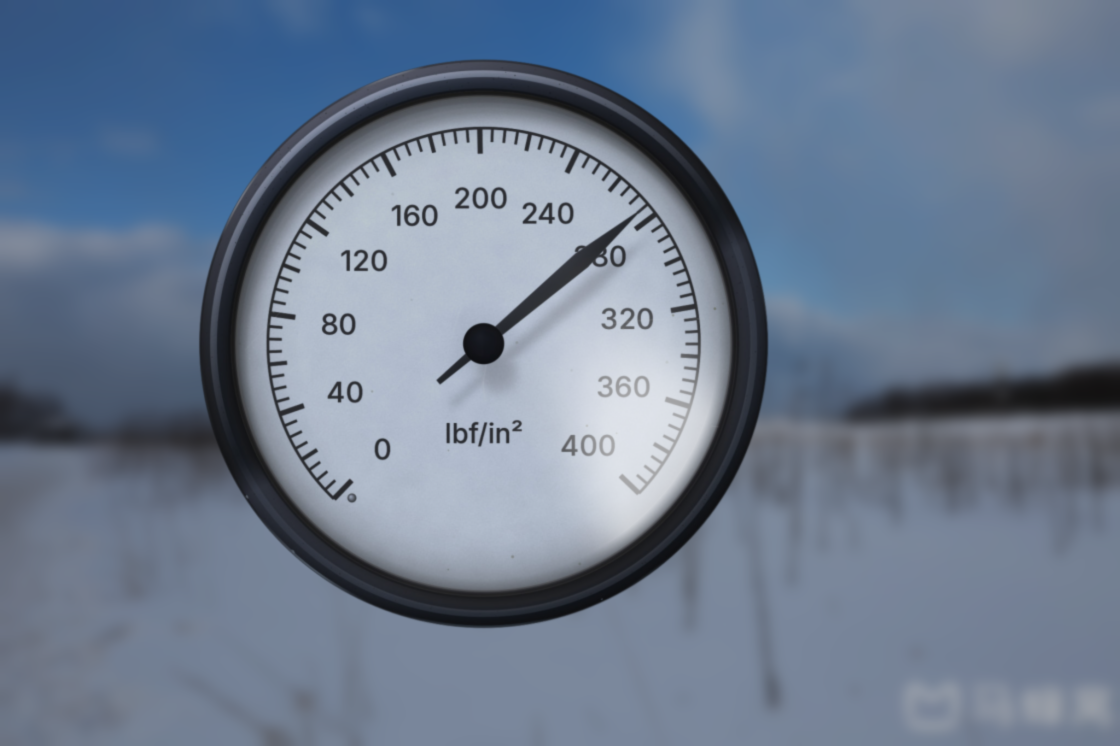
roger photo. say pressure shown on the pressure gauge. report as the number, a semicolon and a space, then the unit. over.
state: 275; psi
